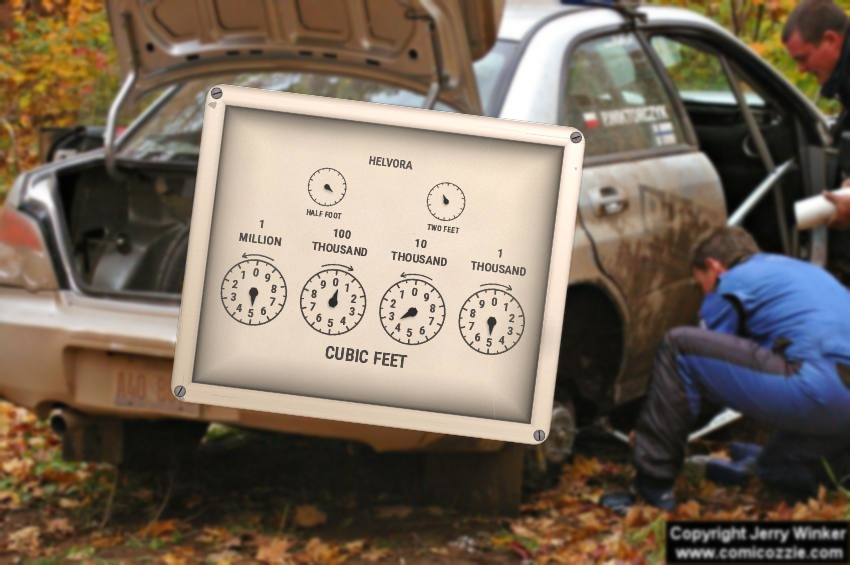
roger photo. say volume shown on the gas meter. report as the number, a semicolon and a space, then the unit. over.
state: 503500; ft³
